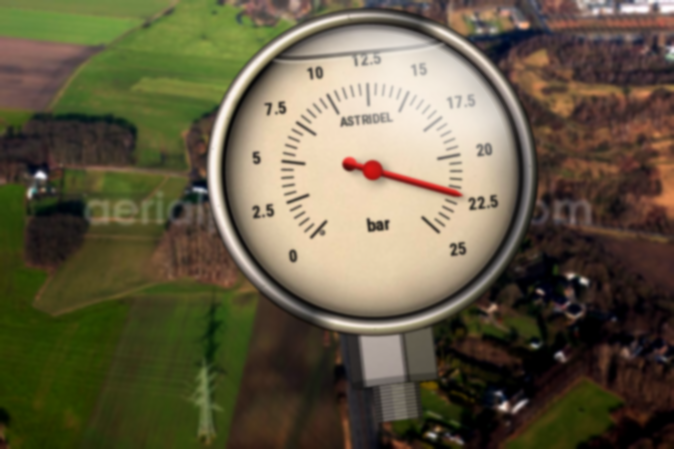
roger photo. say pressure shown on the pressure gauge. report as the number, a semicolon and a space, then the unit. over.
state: 22.5; bar
